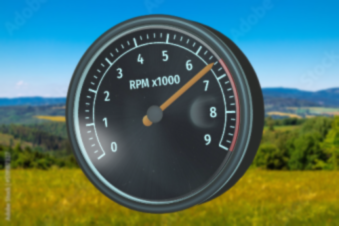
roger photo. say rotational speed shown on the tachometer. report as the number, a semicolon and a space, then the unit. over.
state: 6600; rpm
